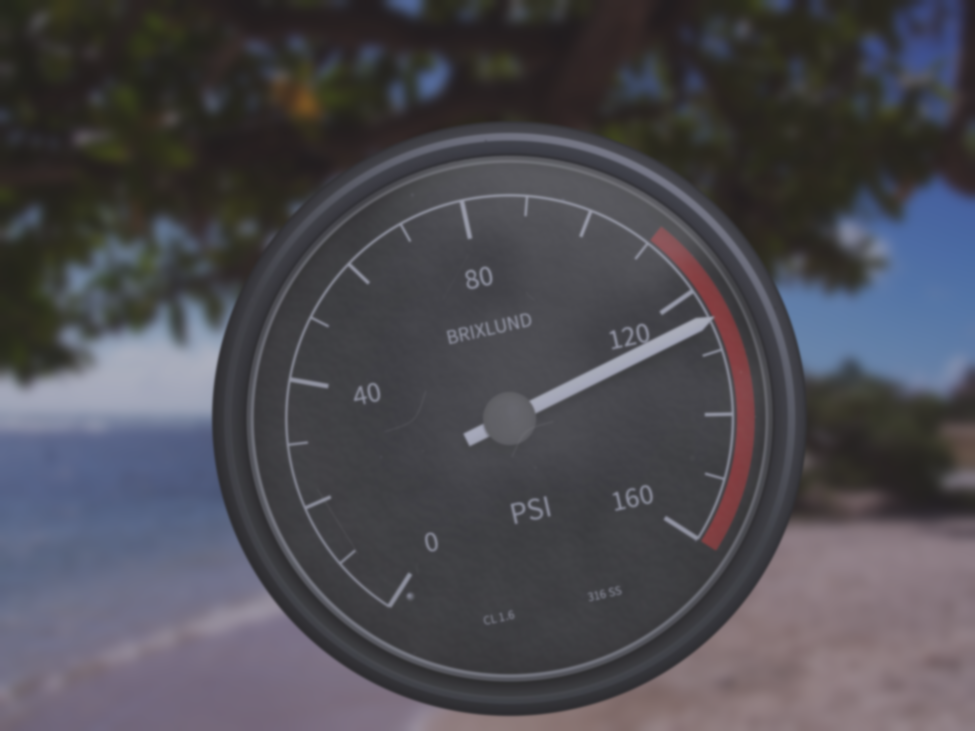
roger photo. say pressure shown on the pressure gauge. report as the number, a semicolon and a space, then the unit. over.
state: 125; psi
